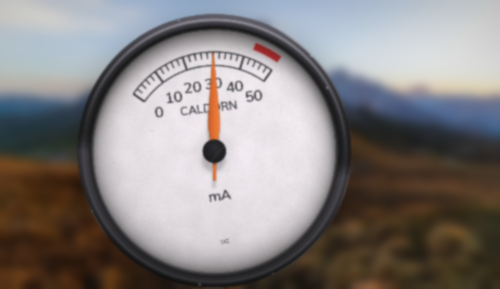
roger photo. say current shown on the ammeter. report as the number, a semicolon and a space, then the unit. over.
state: 30; mA
